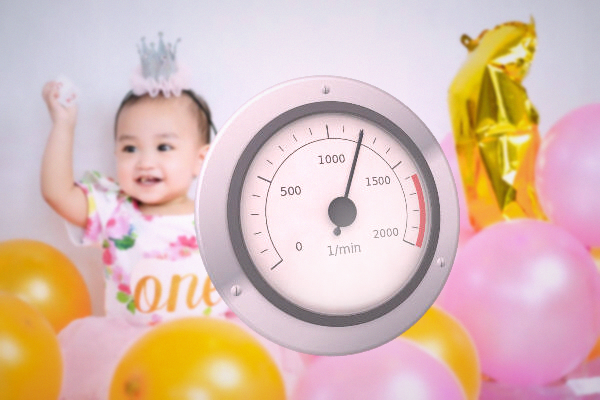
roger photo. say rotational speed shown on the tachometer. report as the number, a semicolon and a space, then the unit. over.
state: 1200; rpm
